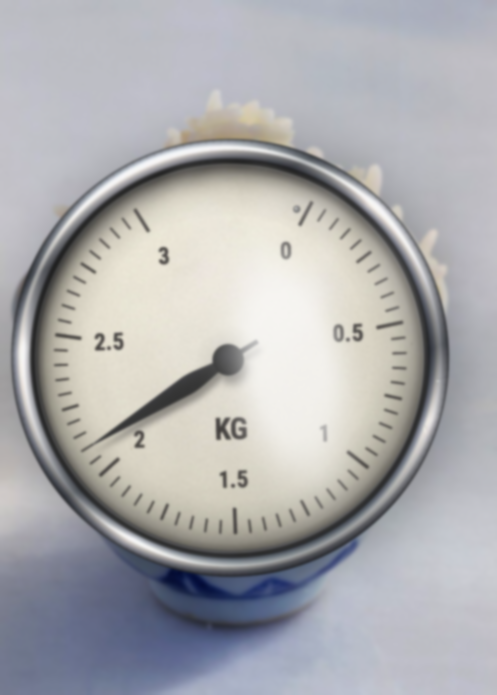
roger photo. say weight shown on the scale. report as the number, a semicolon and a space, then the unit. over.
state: 2.1; kg
